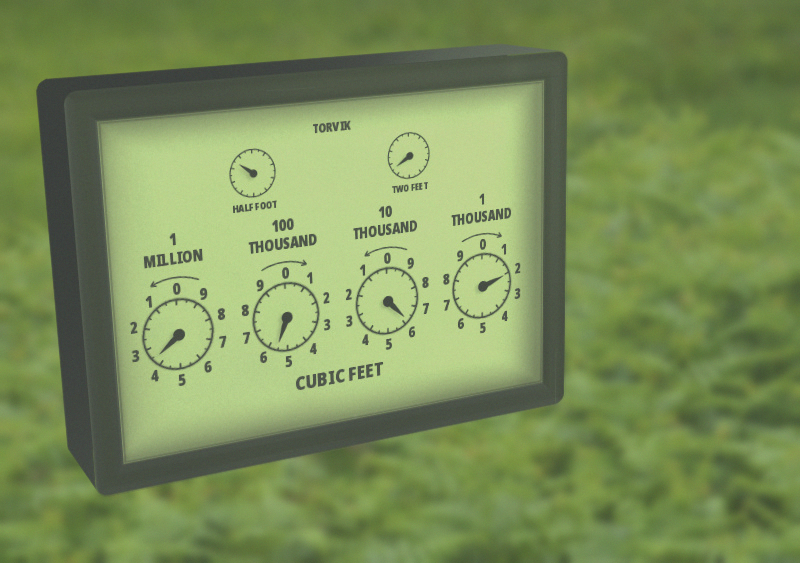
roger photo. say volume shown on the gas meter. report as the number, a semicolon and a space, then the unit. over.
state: 356200; ft³
